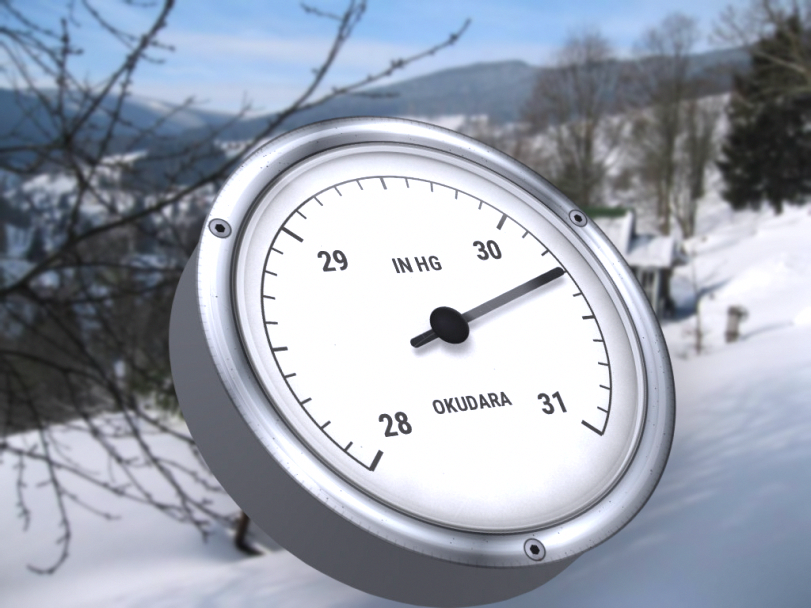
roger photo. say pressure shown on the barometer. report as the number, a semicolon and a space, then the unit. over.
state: 30.3; inHg
